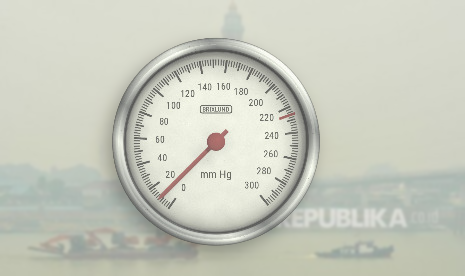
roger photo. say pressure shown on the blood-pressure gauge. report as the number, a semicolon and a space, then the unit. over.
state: 10; mmHg
